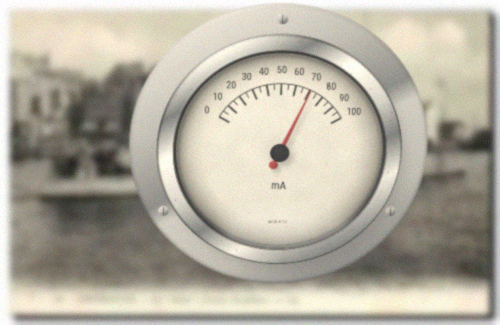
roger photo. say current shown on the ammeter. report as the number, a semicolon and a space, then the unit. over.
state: 70; mA
